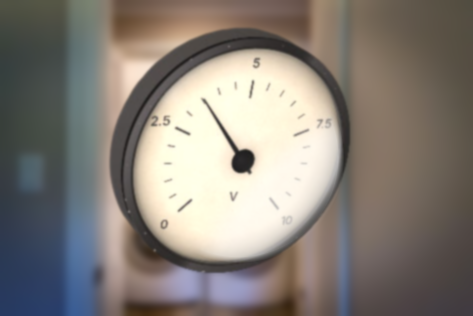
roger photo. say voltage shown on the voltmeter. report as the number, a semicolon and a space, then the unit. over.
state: 3.5; V
